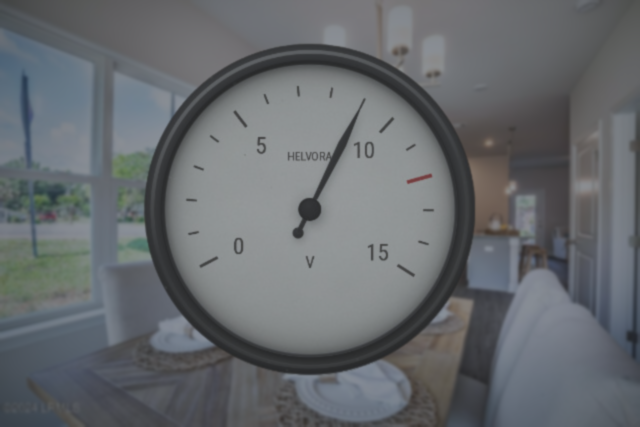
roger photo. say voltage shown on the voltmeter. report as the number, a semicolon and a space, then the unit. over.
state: 9; V
